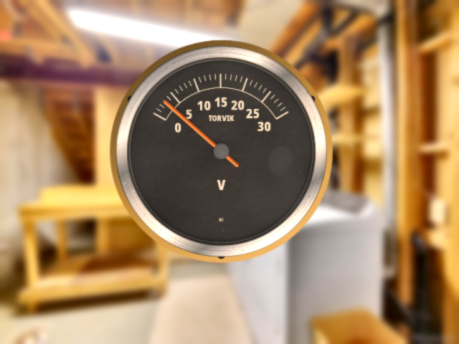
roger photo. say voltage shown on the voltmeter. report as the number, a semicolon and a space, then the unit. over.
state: 3; V
